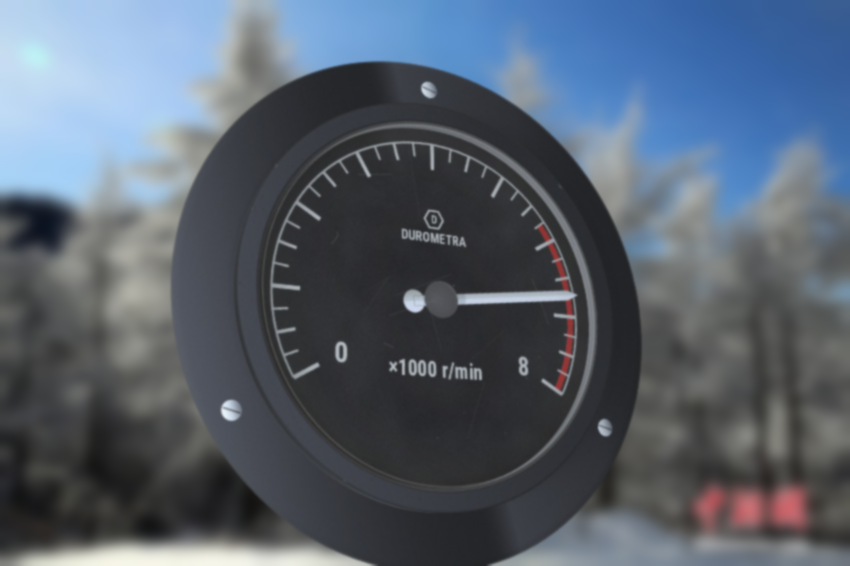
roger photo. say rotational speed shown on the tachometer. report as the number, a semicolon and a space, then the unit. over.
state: 6750; rpm
